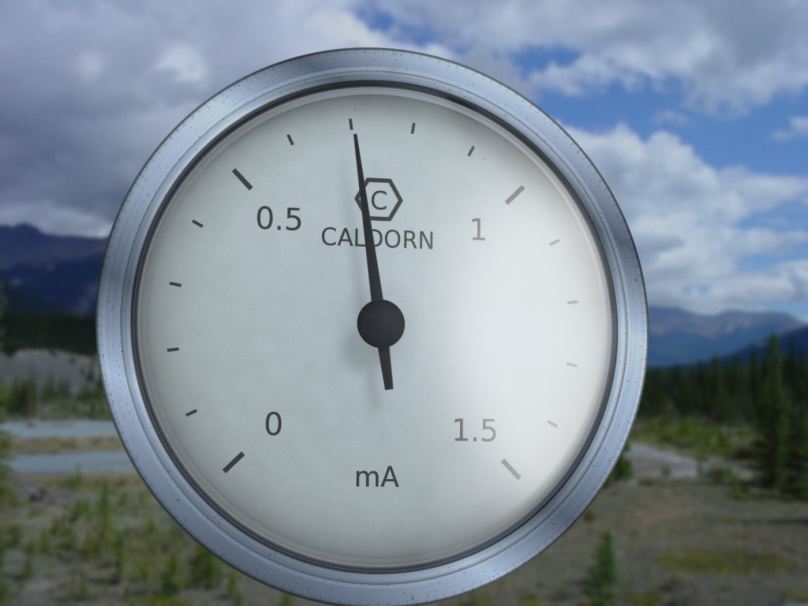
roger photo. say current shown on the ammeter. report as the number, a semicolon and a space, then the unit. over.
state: 0.7; mA
